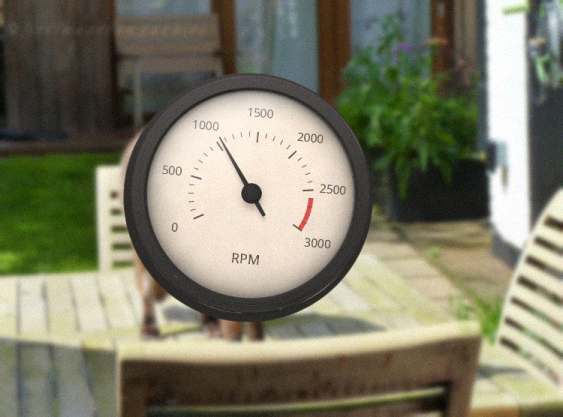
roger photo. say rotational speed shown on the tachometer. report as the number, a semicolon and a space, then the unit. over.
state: 1050; rpm
